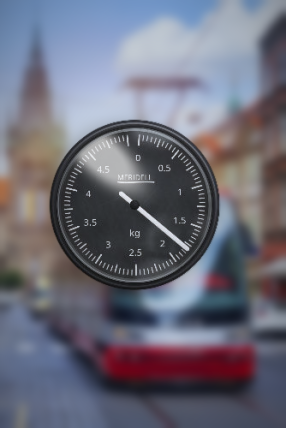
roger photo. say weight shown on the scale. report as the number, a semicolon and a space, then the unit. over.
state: 1.8; kg
